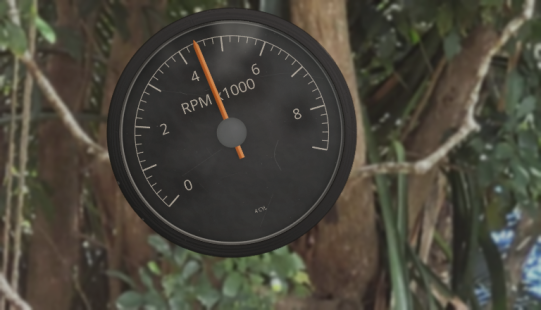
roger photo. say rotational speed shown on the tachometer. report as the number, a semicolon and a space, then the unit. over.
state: 4400; rpm
